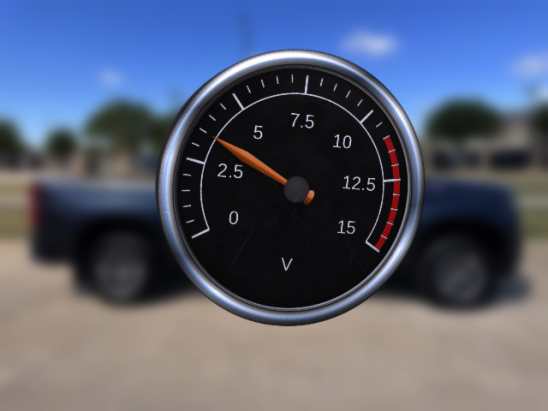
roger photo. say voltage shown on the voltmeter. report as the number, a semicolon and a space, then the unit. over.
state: 3.5; V
